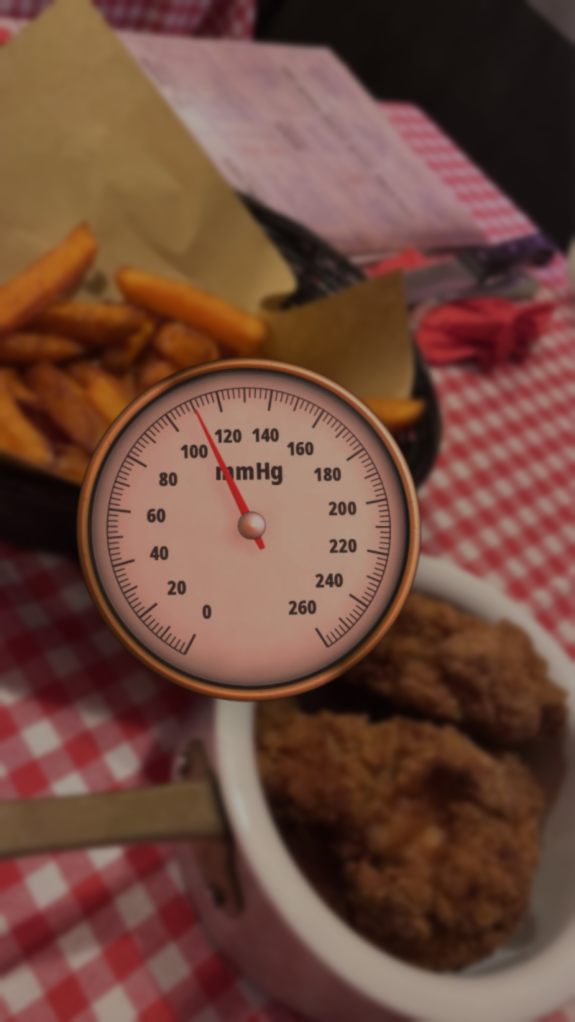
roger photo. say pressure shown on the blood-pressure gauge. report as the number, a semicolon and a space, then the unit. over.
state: 110; mmHg
